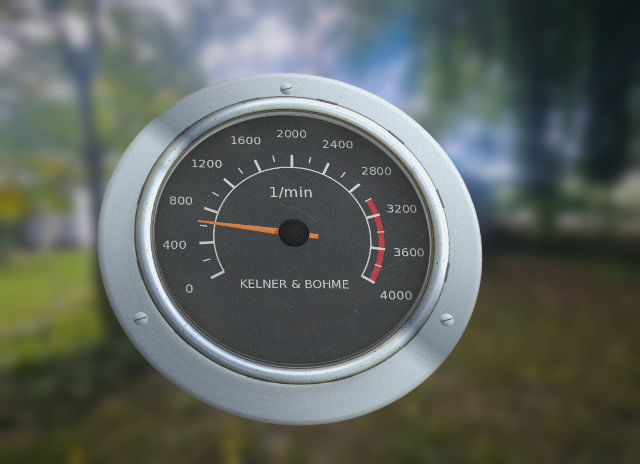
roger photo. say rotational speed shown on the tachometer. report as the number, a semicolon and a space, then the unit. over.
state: 600; rpm
